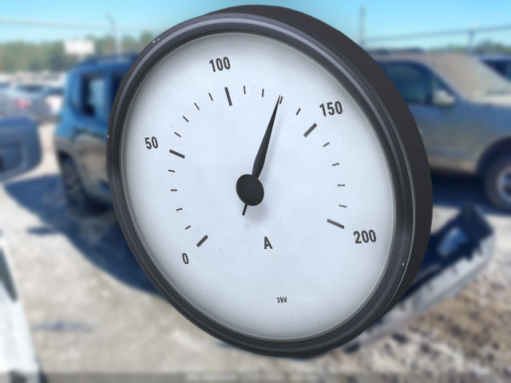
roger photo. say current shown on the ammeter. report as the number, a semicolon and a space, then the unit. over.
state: 130; A
